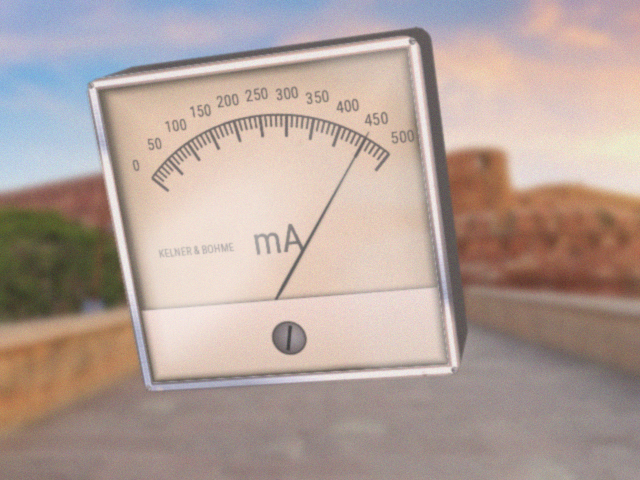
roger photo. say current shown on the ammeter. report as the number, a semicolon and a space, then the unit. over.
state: 450; mA
